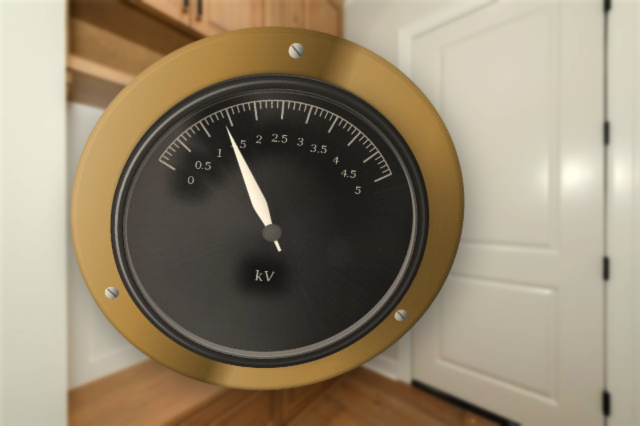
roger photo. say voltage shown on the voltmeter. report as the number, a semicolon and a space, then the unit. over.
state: 1.4; kV
